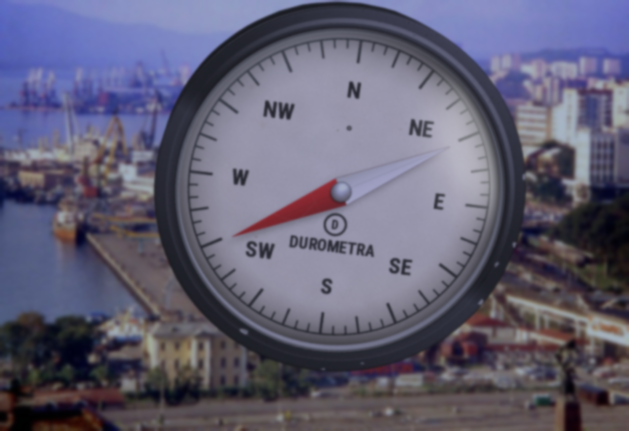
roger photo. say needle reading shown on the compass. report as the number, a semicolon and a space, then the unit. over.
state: 240; °
